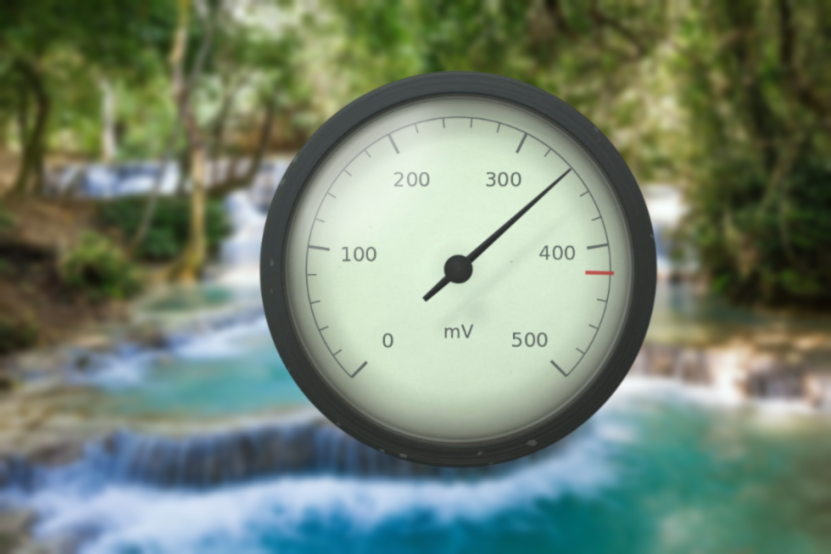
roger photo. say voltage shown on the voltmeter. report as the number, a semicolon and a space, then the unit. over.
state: 340; mV
